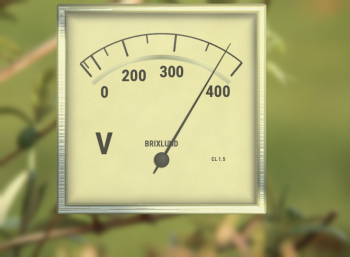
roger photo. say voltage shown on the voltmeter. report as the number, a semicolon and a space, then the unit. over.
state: 375; V
